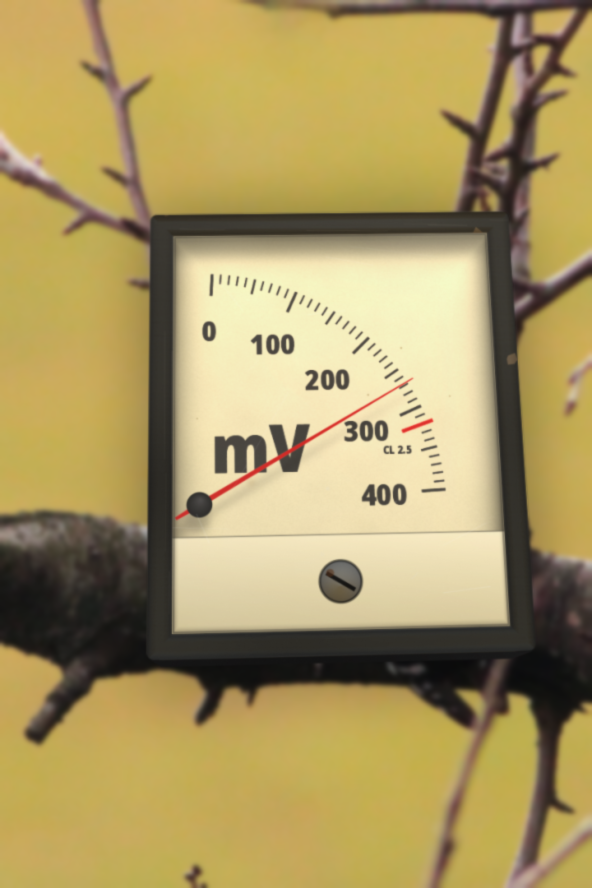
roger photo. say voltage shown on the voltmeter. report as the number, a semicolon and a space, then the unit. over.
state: 270; mV
